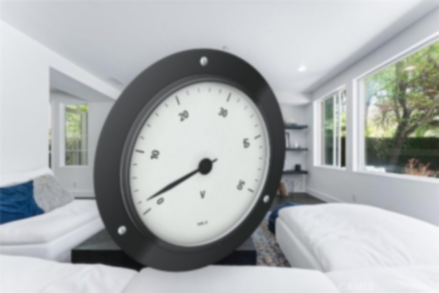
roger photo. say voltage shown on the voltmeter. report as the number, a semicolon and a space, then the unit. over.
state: 2; V
